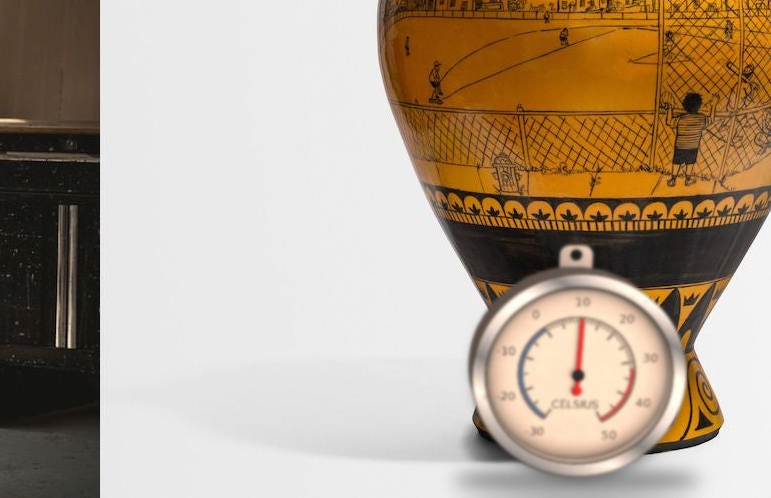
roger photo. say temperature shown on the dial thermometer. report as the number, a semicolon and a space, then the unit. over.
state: 10; °C
